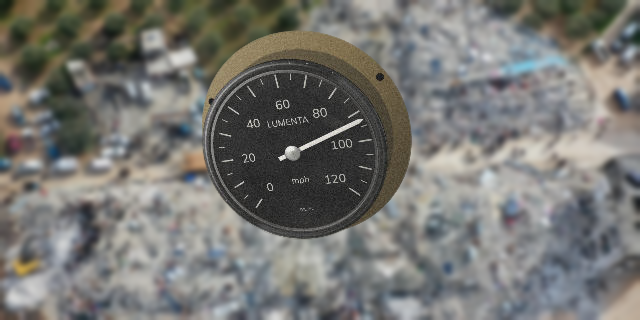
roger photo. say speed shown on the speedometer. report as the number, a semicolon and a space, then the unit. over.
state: 92.5; mph
